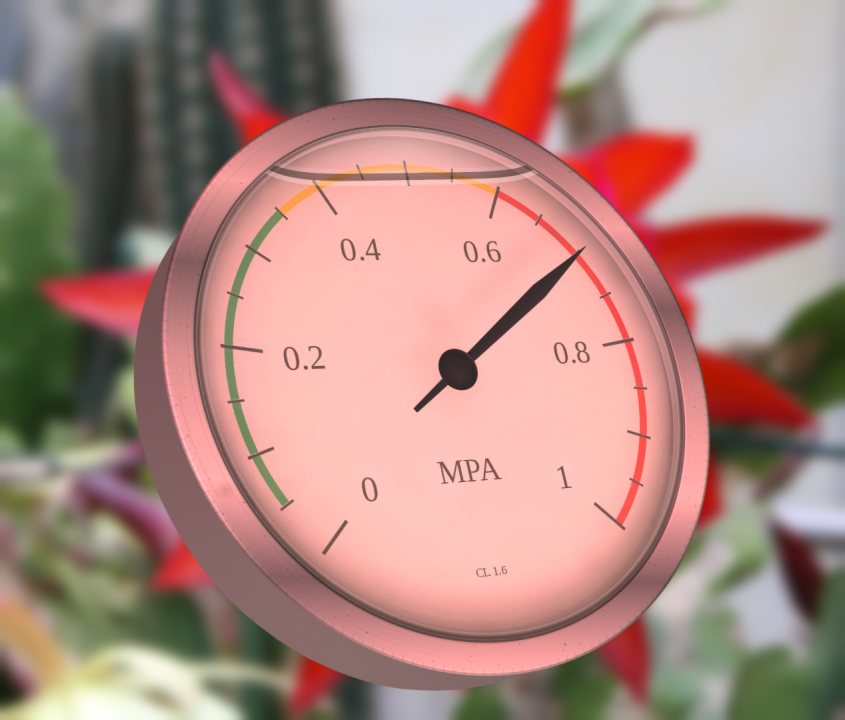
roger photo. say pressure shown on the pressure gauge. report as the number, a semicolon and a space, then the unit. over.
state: 0.7; MPa
